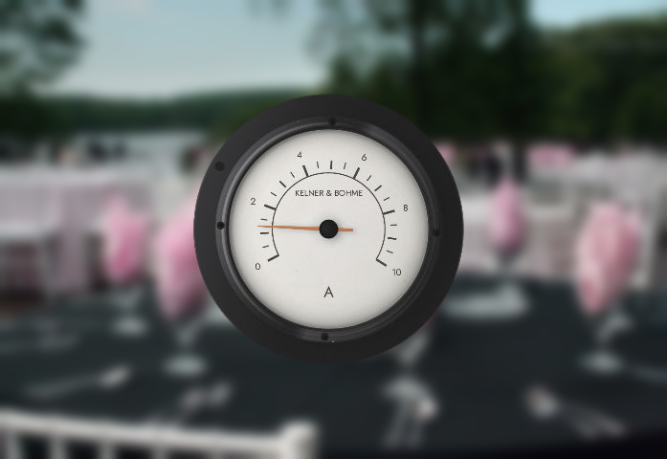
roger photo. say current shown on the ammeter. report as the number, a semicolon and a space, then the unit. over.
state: 1.25; A
